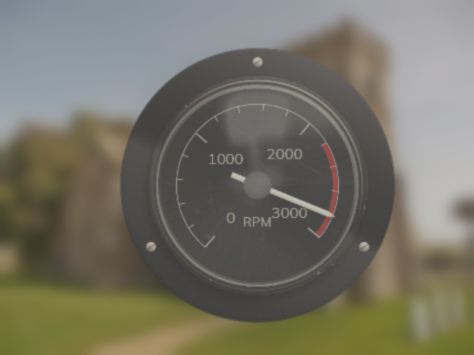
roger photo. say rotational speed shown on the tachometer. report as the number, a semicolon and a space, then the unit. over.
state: 2800; rpm
